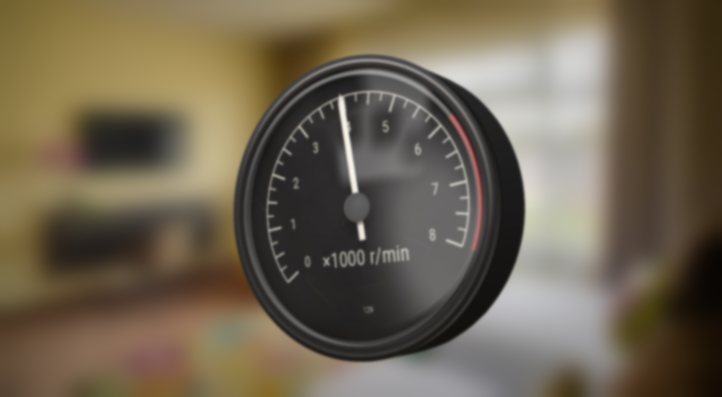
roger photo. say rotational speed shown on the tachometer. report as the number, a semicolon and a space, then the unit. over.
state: 4000; rpm
